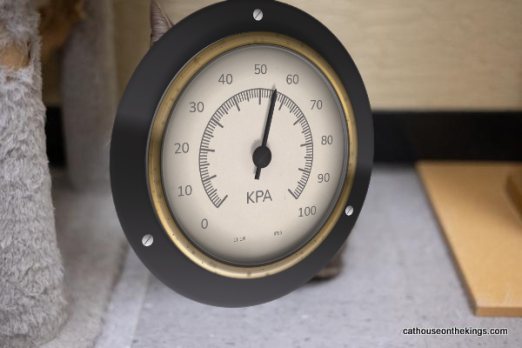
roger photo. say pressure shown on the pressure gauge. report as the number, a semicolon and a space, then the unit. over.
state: 55; kPa
